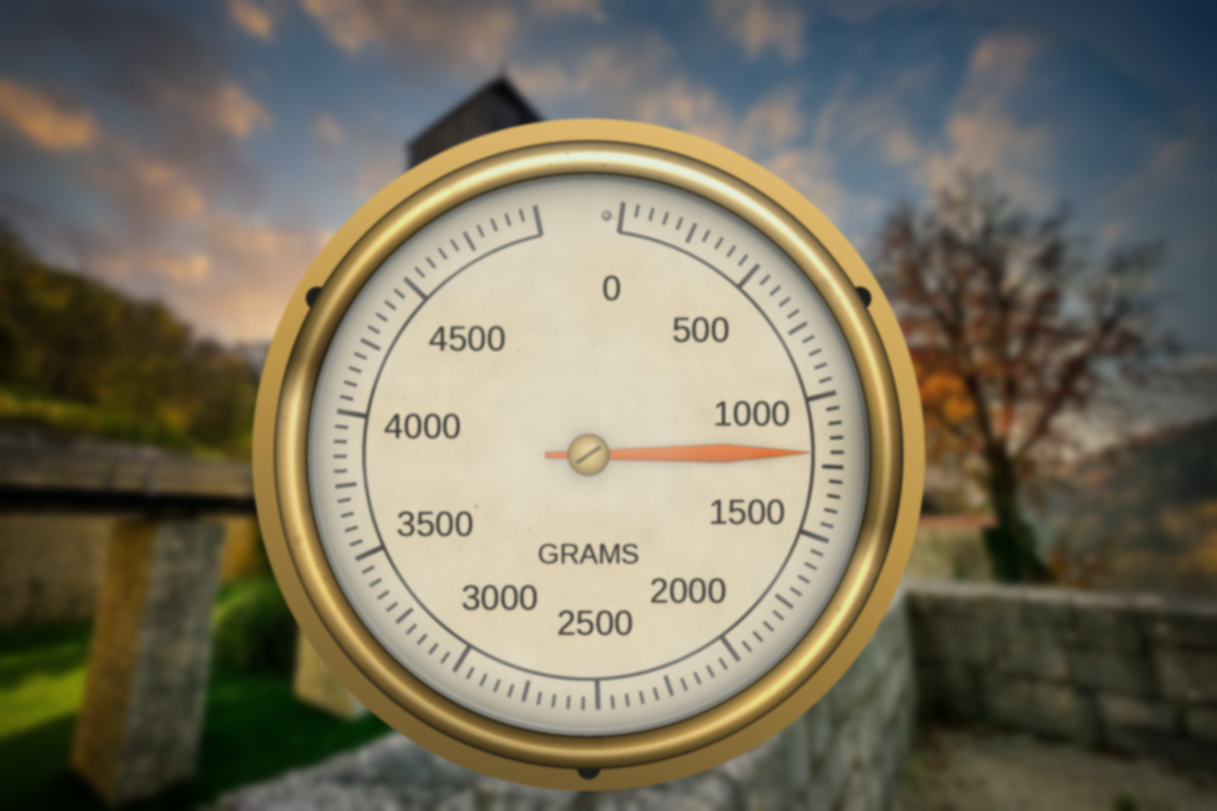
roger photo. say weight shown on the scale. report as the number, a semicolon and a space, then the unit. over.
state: 1200; g
